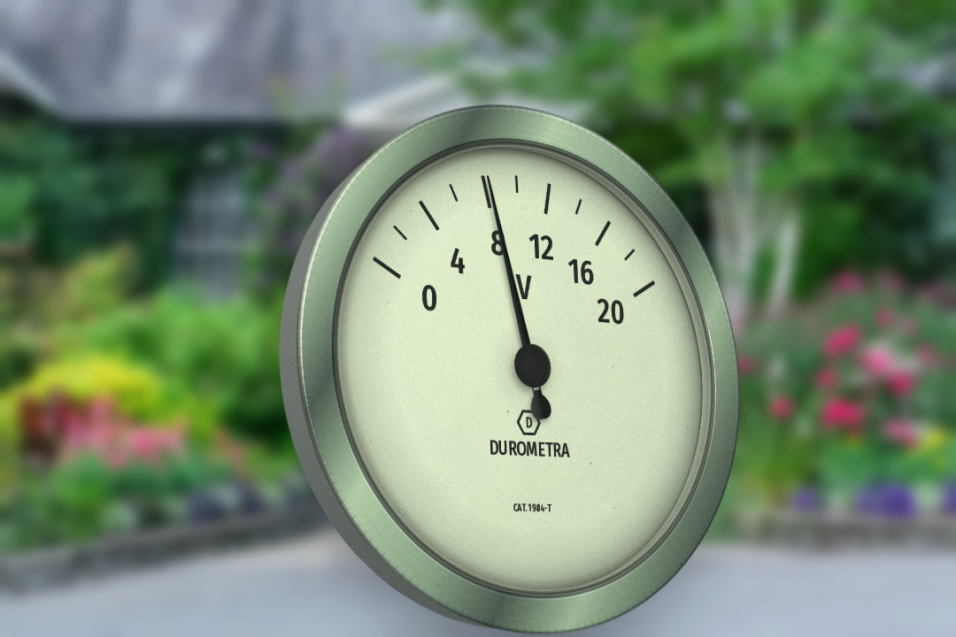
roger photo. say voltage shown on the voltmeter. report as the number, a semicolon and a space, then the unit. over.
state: 8; V
